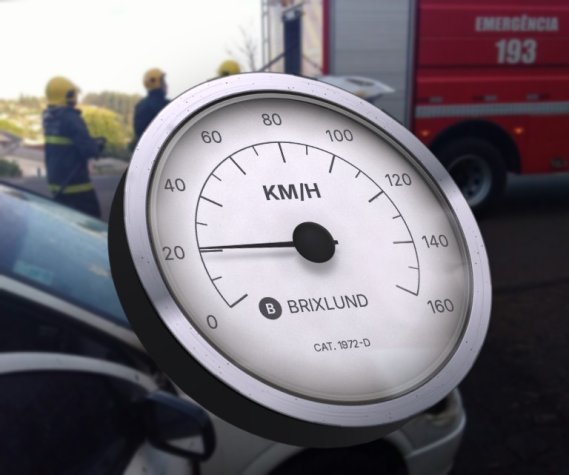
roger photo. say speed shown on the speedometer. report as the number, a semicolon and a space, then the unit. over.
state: 20; km/h
